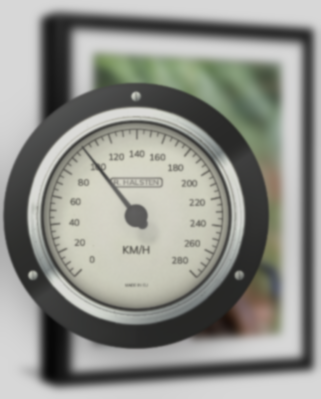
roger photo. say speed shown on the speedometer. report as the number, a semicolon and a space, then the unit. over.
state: 100; km/h
